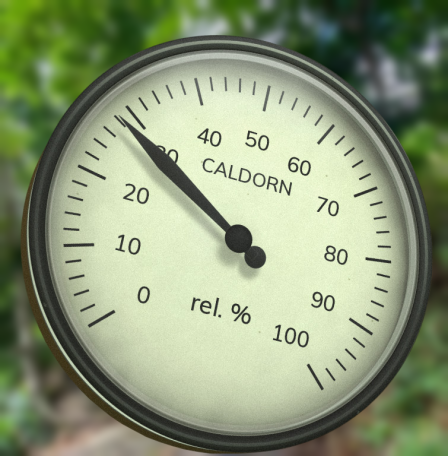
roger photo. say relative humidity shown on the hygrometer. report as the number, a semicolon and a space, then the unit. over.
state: 28; %
